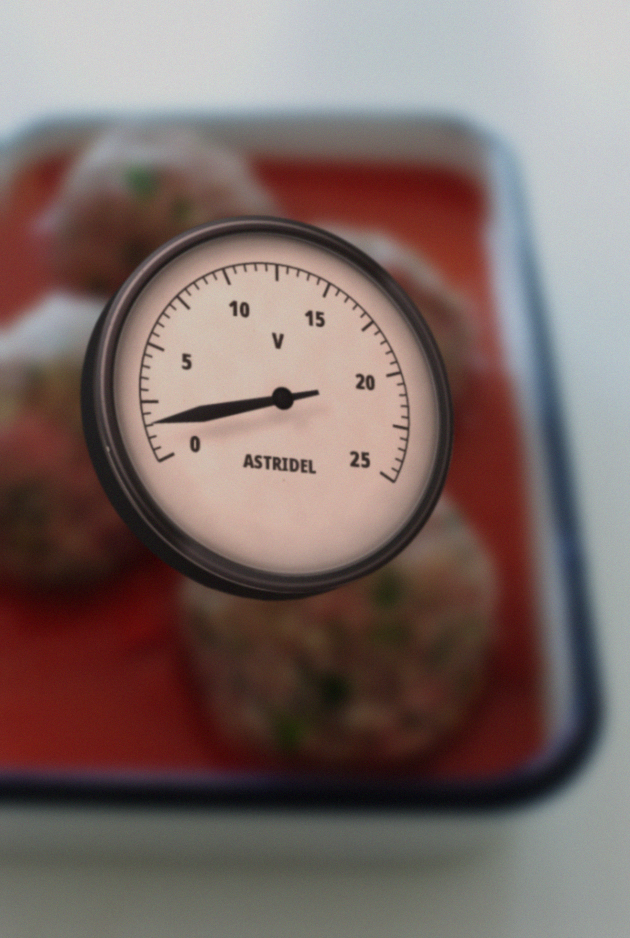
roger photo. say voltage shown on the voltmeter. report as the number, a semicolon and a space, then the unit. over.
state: 1.5; V
